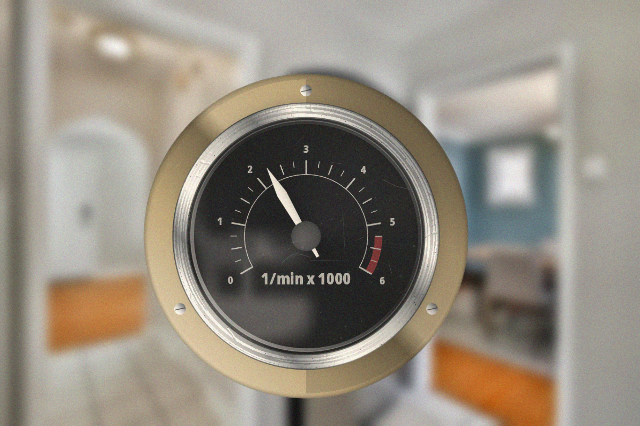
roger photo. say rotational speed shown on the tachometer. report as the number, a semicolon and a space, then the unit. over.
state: 2250; rpm
